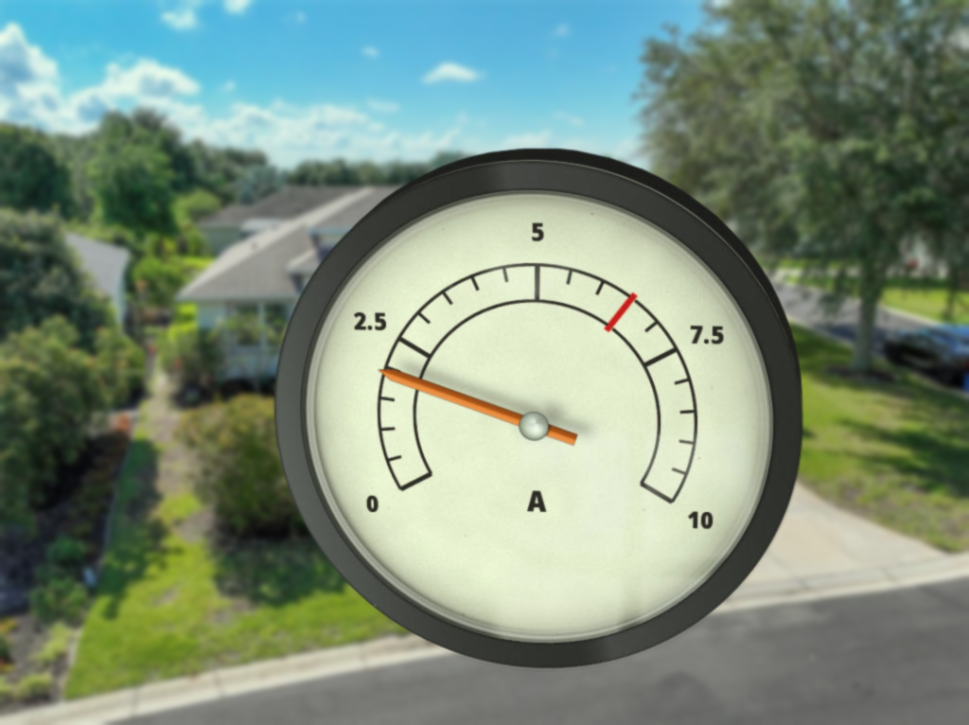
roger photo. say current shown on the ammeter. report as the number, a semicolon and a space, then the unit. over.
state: 2; A
